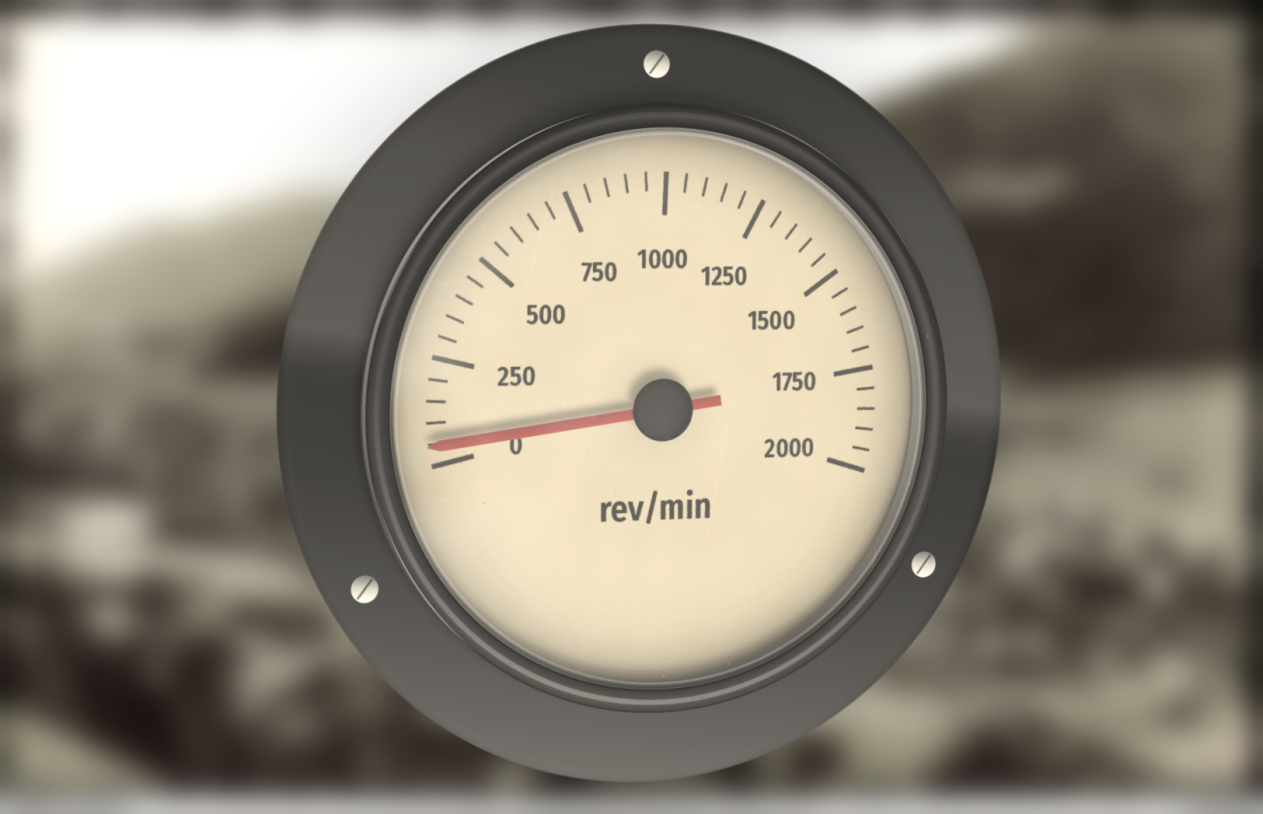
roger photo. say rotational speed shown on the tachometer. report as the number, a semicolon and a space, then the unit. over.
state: 50; rpm
